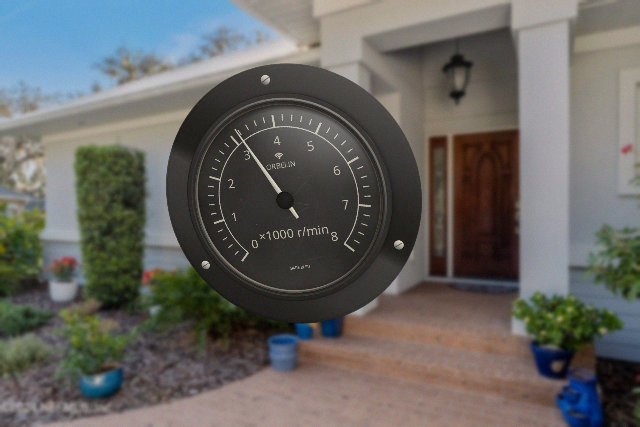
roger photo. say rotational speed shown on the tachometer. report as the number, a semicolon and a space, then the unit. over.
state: 3200; rpm
